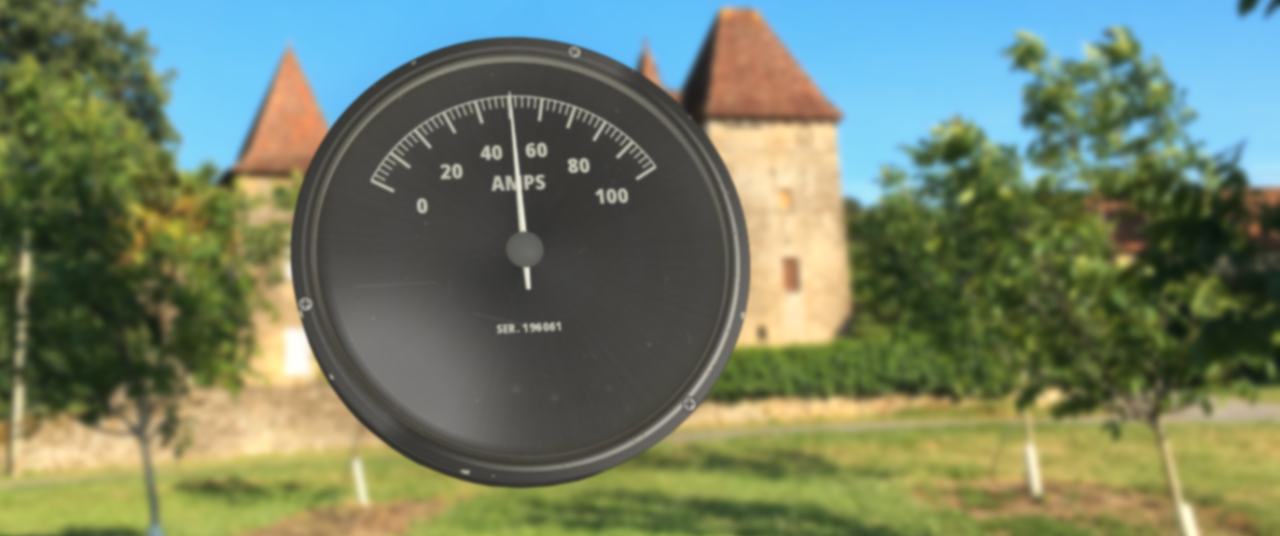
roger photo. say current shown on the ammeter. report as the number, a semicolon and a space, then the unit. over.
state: 50; A
